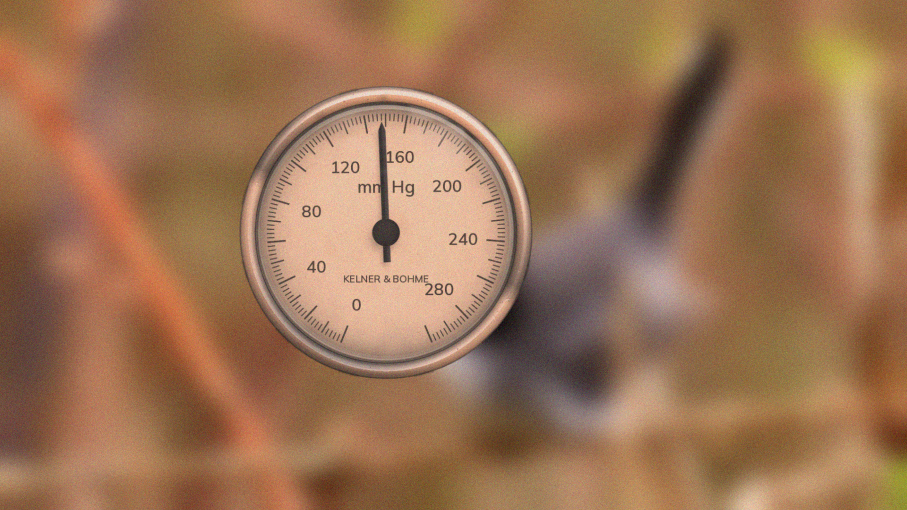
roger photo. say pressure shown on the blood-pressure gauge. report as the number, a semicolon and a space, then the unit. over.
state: 148; mmHg
